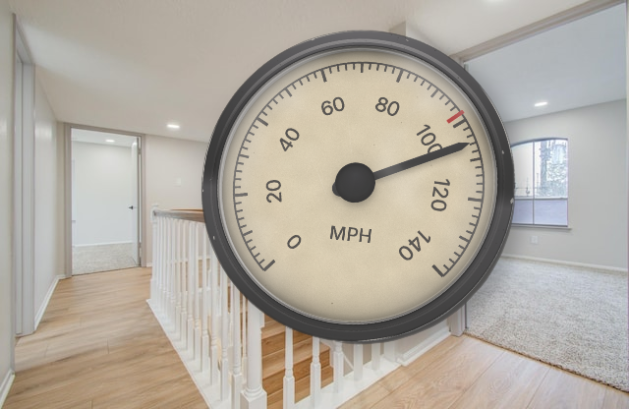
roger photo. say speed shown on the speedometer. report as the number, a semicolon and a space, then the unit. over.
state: 106; mph
